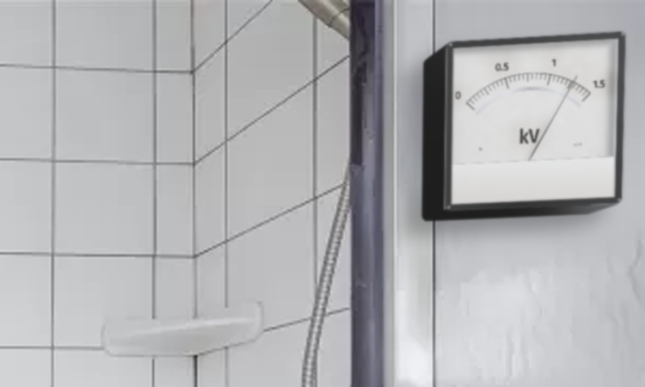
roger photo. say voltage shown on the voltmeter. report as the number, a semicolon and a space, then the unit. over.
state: 1.25; kV
